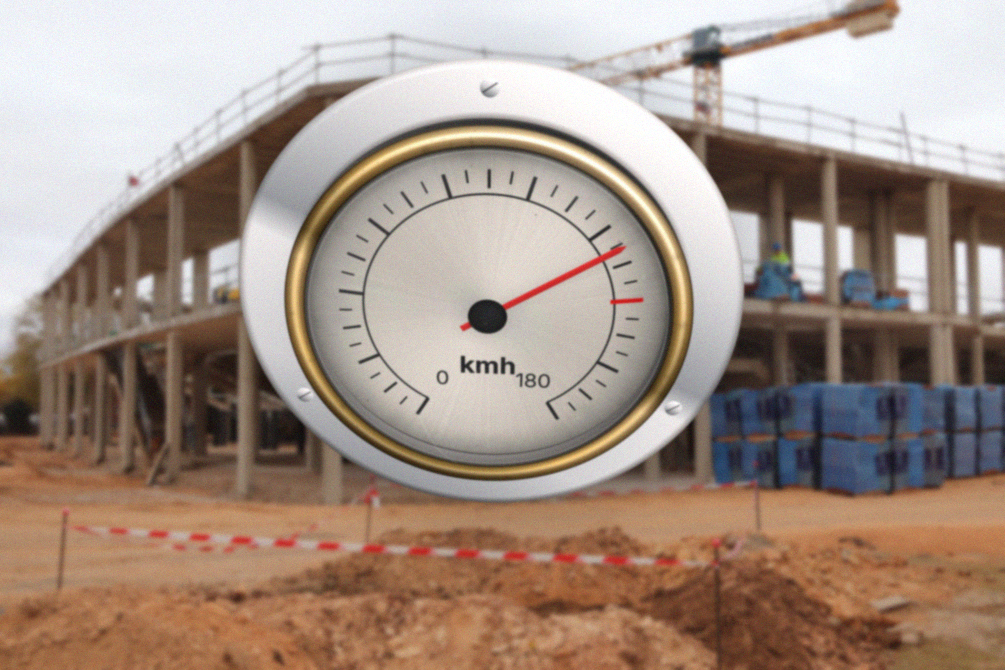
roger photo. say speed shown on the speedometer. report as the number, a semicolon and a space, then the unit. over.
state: 125; km/h
